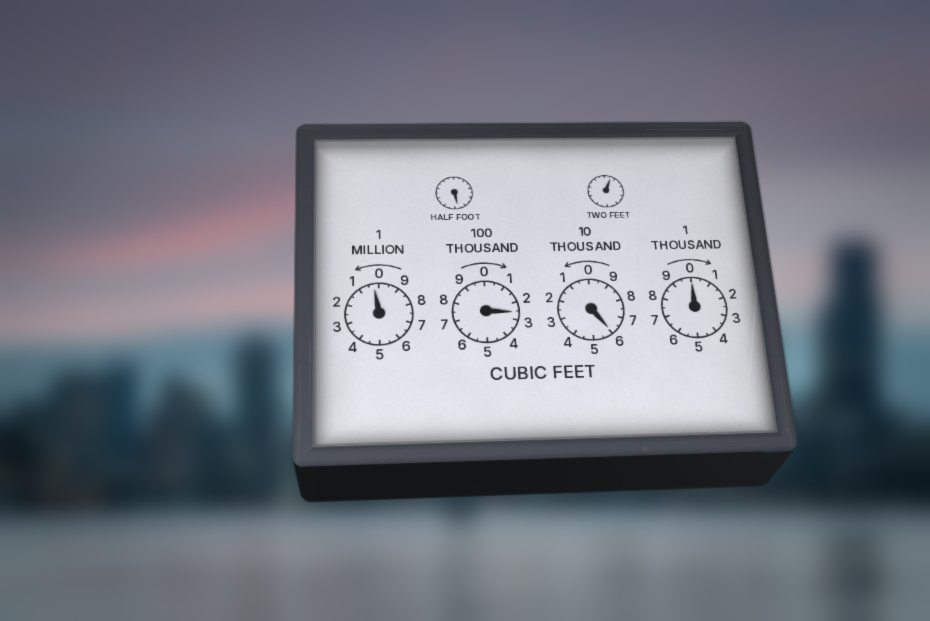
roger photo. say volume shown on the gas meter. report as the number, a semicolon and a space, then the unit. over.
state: 26000; ft³
